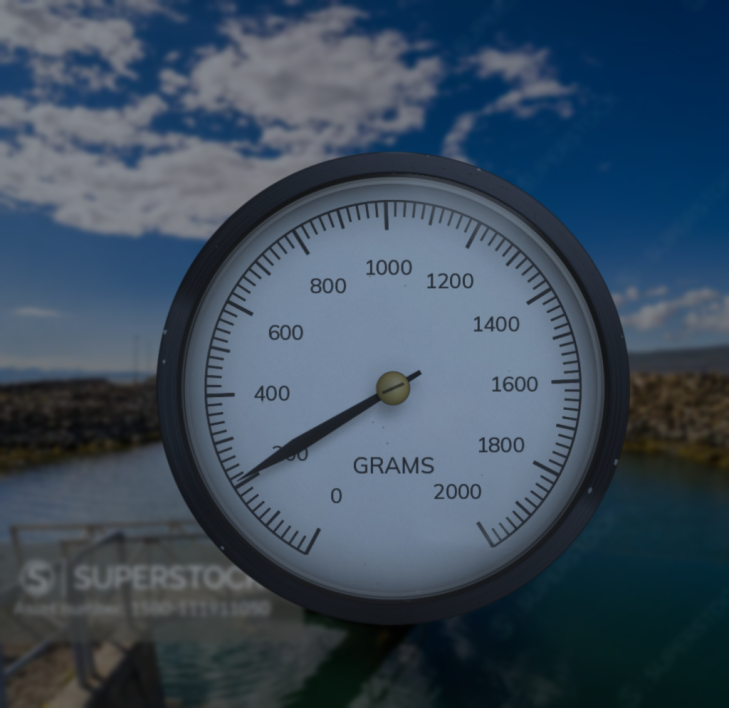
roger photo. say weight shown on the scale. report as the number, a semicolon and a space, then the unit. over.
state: 210; g
